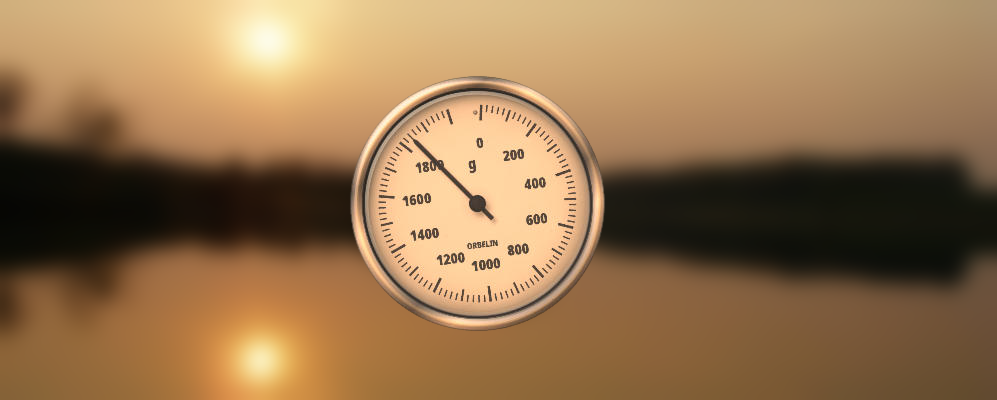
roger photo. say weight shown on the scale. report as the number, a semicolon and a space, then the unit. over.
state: 1840; g
